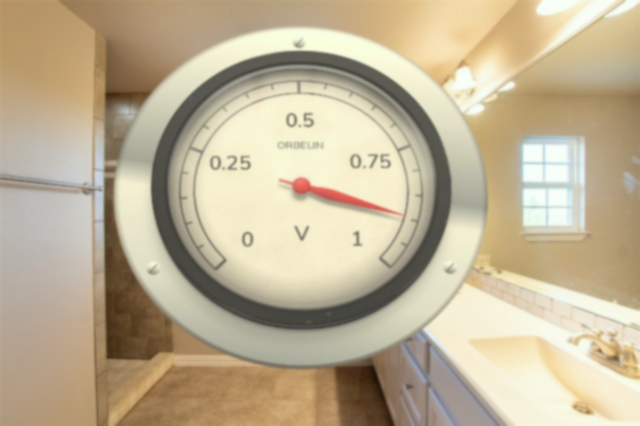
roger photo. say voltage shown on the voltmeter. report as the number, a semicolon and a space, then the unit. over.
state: 0.9; V
